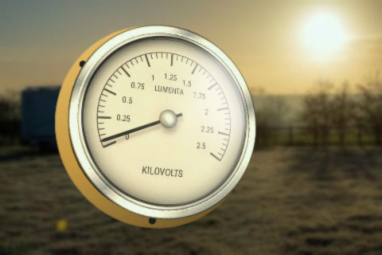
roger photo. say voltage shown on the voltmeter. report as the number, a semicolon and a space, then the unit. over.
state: 0.05; kV
